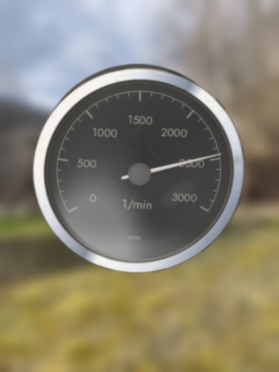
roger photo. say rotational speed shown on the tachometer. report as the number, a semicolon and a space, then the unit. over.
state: 2450; rpm
